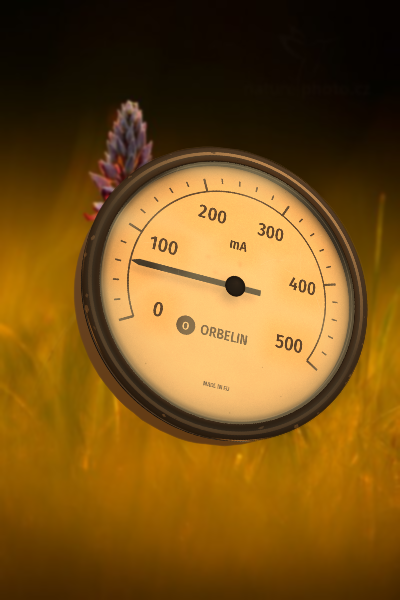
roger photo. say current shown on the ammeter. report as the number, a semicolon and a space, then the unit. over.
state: 60; mA
